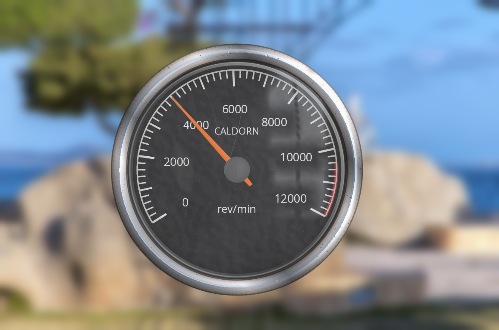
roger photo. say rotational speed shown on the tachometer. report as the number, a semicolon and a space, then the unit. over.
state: 4000; rpm
